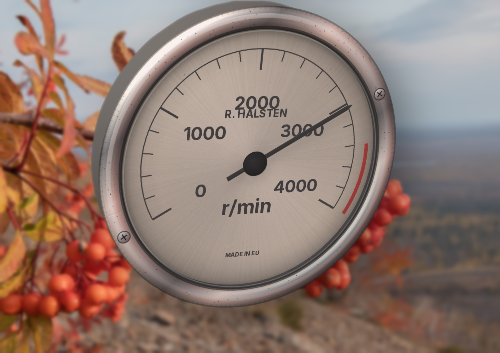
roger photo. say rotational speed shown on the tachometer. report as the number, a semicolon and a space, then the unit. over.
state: 3000; rpm
